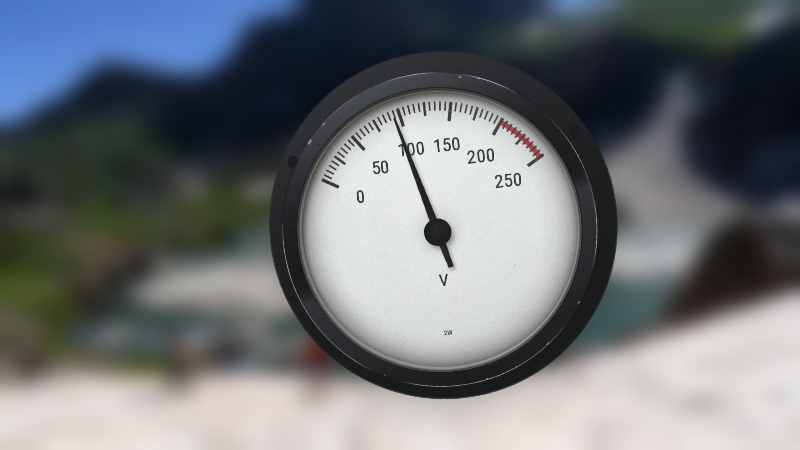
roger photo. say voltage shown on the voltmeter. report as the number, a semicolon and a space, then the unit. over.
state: 95; V
